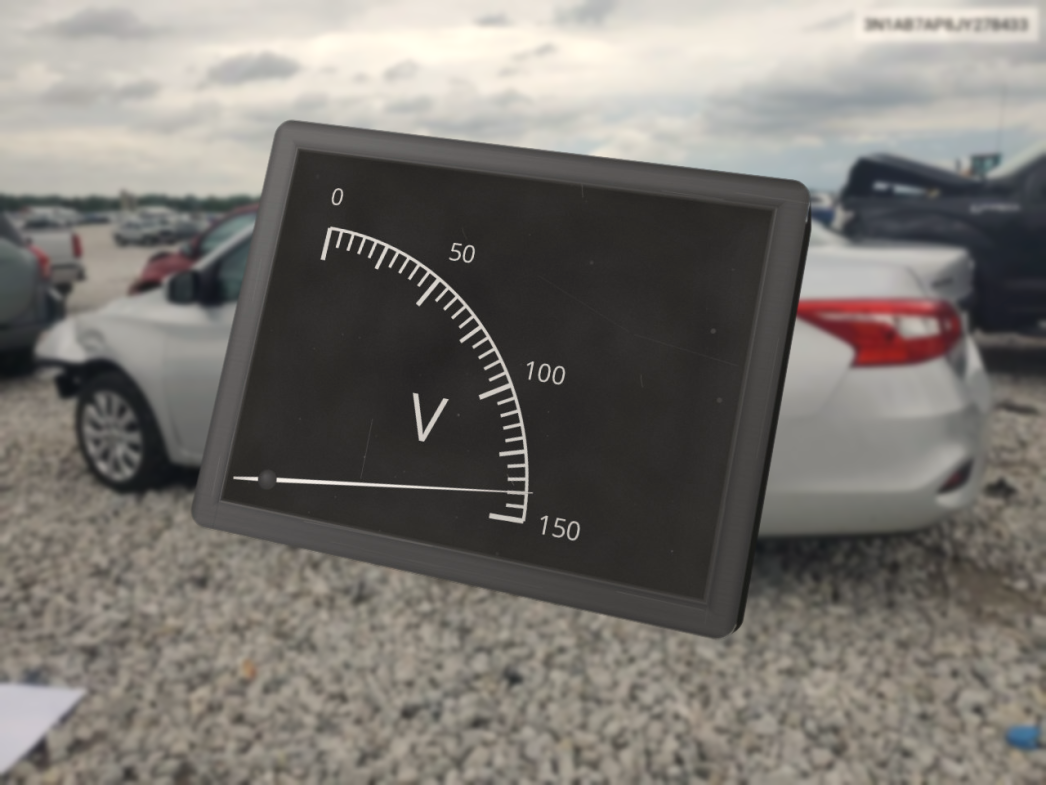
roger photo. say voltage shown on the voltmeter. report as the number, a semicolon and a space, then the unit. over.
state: 140; V
